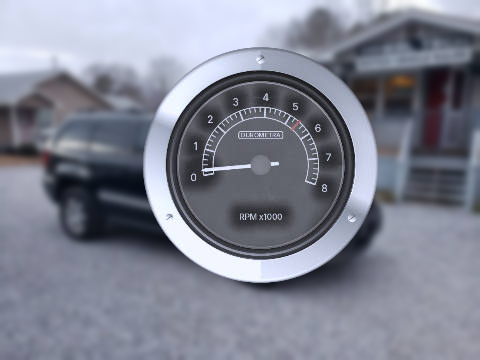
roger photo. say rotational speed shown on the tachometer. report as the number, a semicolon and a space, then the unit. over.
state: 200; rpm
